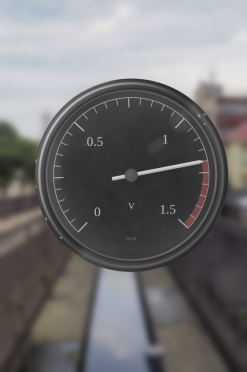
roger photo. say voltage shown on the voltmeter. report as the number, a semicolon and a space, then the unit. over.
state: 1.2; V
